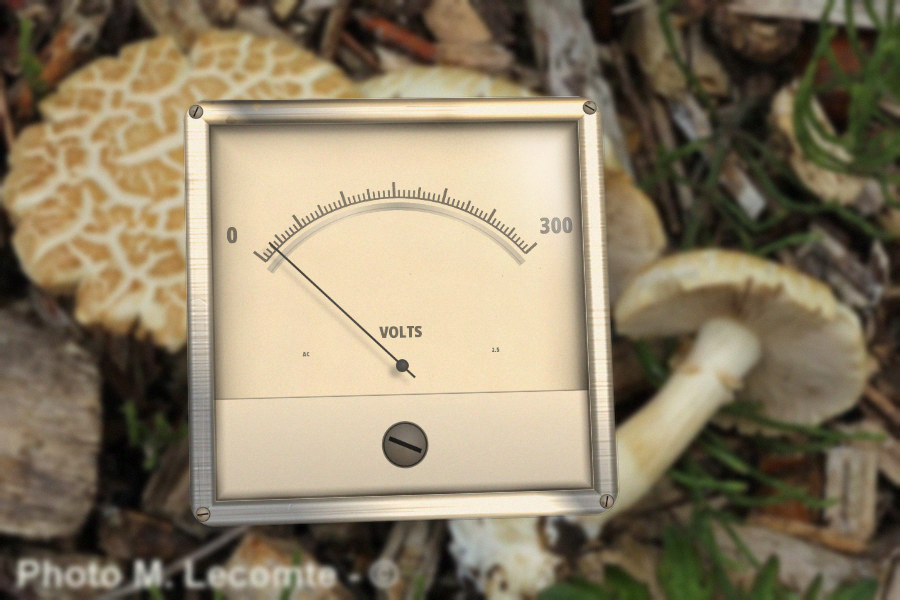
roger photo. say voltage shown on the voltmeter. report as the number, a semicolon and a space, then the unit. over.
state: 15; V
